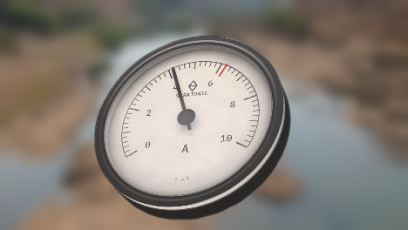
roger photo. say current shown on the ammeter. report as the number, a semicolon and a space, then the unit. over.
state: 4.2; A
